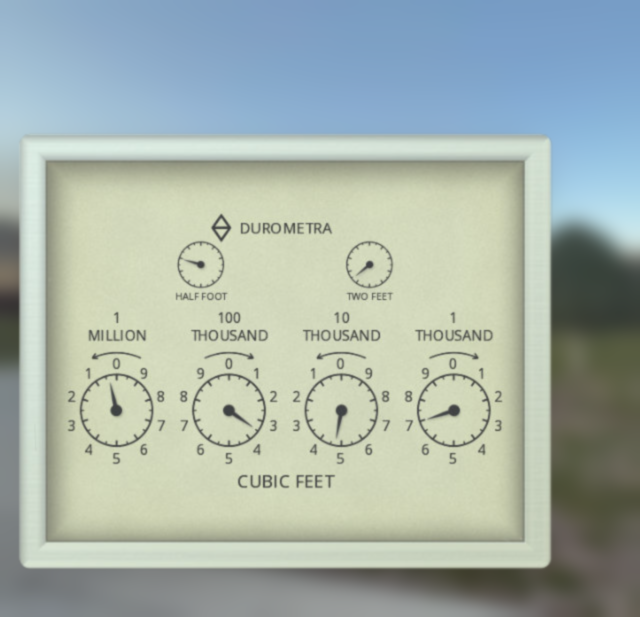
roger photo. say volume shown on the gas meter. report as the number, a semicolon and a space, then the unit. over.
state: 34700; ft³
